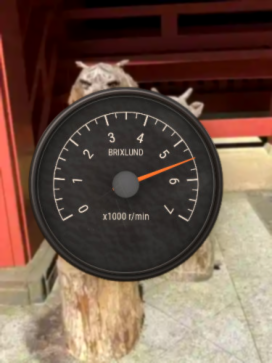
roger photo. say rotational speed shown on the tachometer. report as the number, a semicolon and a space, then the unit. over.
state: 5500; rpm
